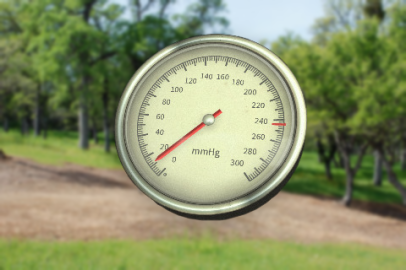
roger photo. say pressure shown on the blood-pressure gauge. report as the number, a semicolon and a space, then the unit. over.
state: 10; mmHg
